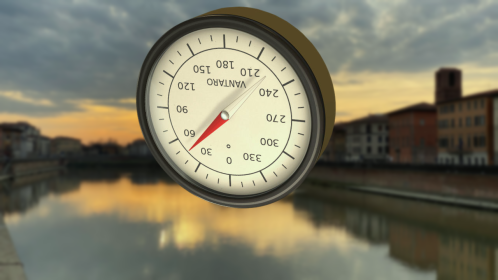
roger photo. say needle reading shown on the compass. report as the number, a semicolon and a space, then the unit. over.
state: 45; °
